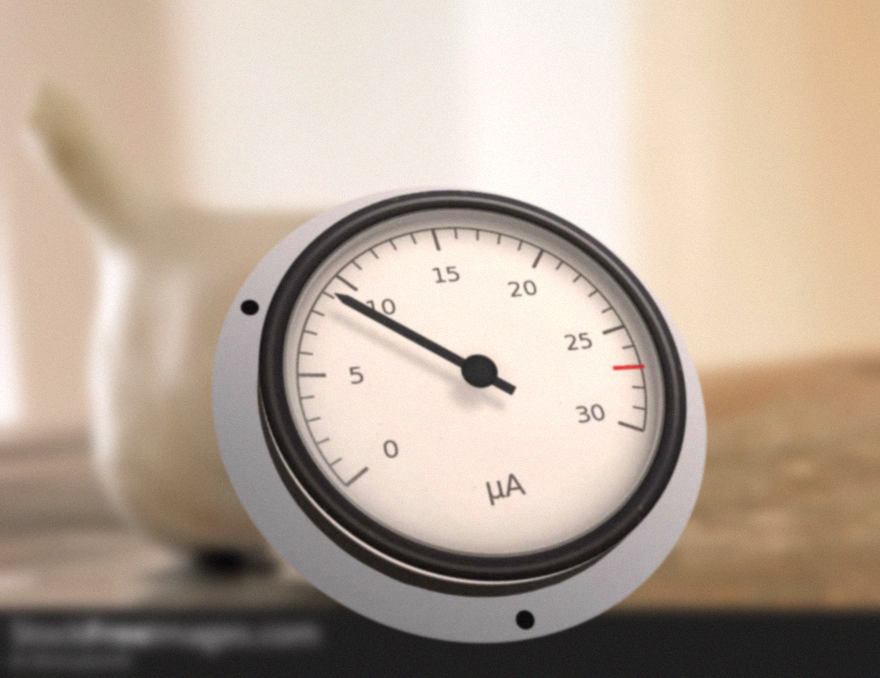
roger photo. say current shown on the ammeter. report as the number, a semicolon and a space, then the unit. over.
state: 9; µA
